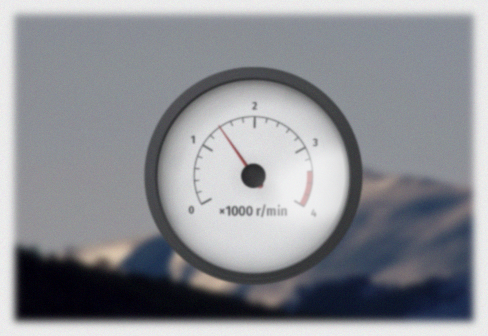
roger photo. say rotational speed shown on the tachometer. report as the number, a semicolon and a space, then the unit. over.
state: 1400; rpm
